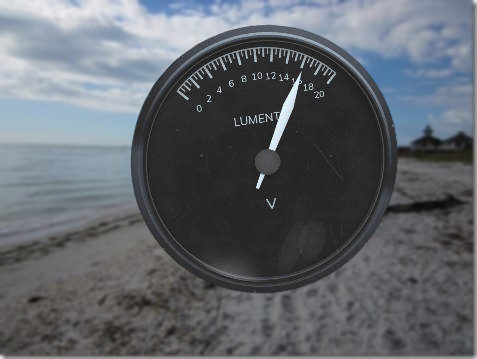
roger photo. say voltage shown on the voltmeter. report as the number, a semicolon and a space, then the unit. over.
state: 16; V
